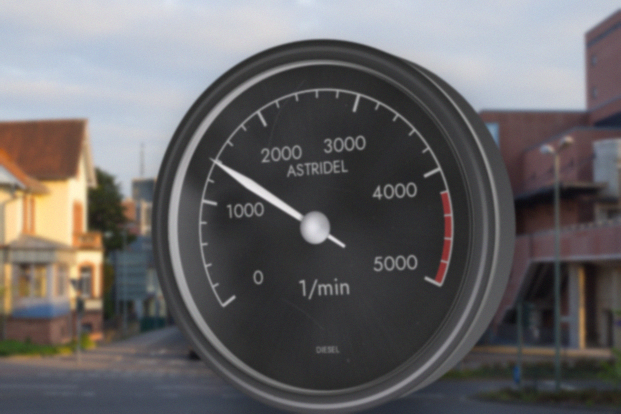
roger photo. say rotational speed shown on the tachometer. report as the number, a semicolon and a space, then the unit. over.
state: 1400; rpm
